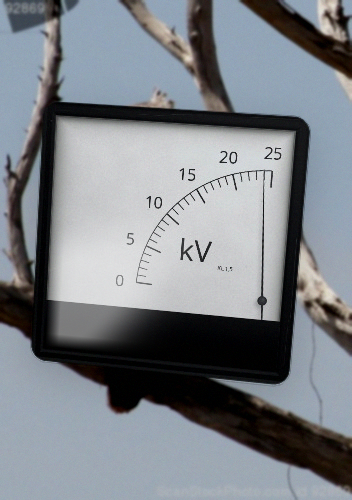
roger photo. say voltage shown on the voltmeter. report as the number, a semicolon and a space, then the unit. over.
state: 24; kV
